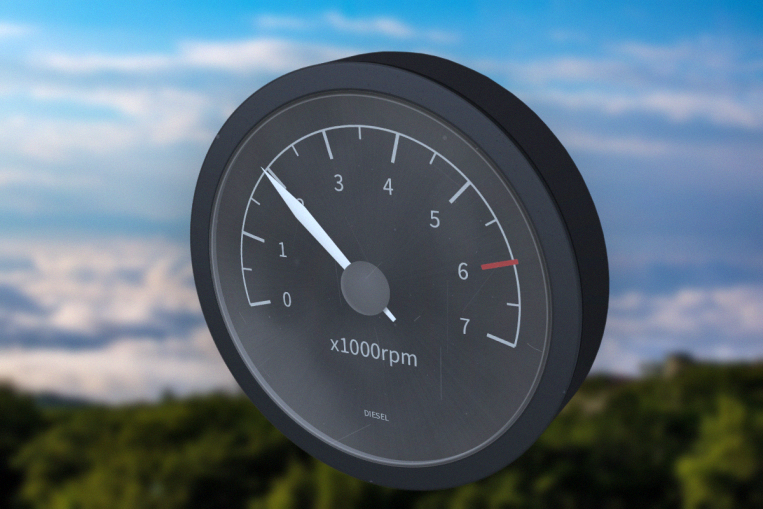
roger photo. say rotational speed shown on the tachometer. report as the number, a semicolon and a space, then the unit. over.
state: 2000; rpm
